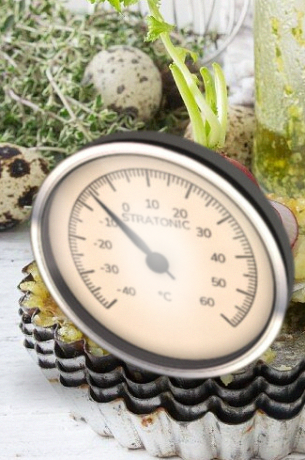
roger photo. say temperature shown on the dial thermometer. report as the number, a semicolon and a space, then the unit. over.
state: -5; °C
